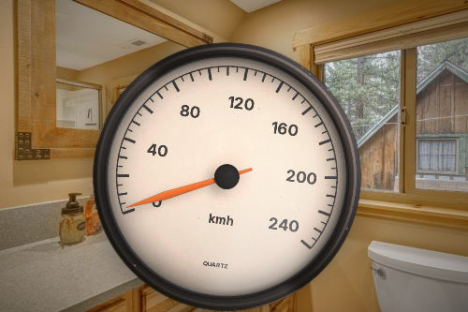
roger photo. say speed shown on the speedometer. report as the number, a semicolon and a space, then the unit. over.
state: 2.5; km/h
